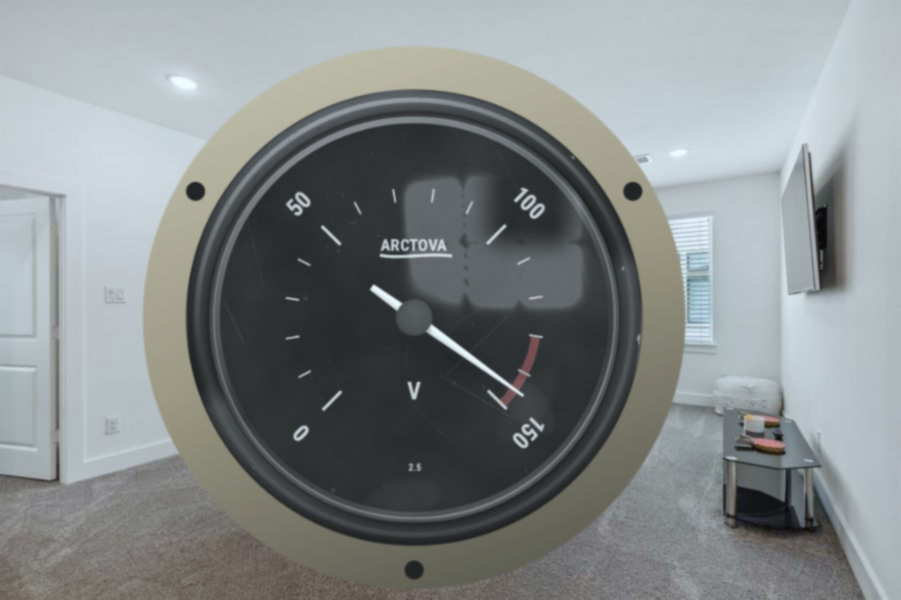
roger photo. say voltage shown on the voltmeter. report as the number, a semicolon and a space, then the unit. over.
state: 145; V
